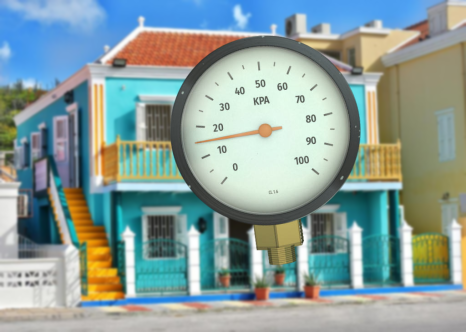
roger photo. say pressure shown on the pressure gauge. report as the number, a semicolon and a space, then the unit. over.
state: 15; kPa
